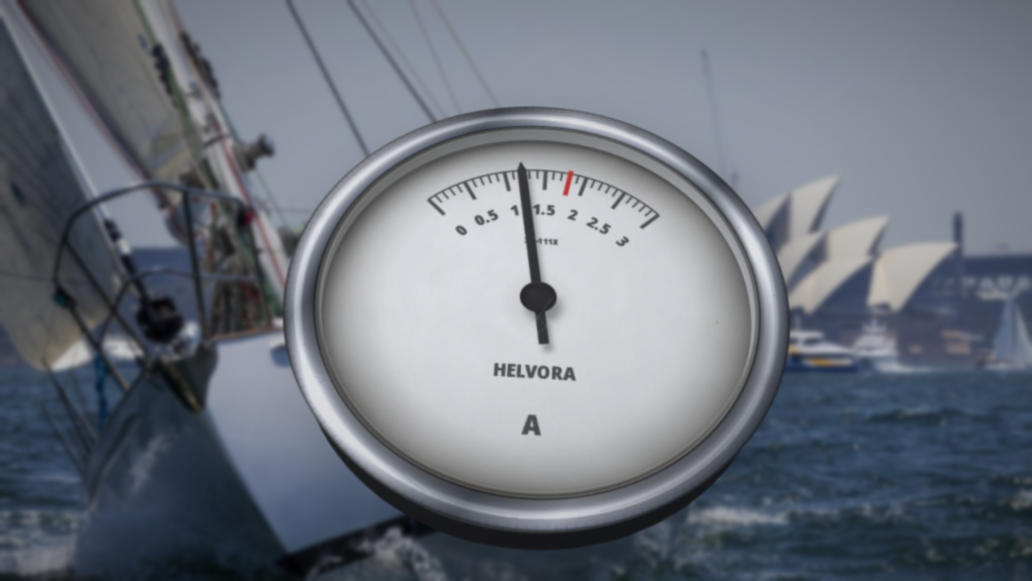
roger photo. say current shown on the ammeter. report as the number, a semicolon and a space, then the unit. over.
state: 1.2; A
